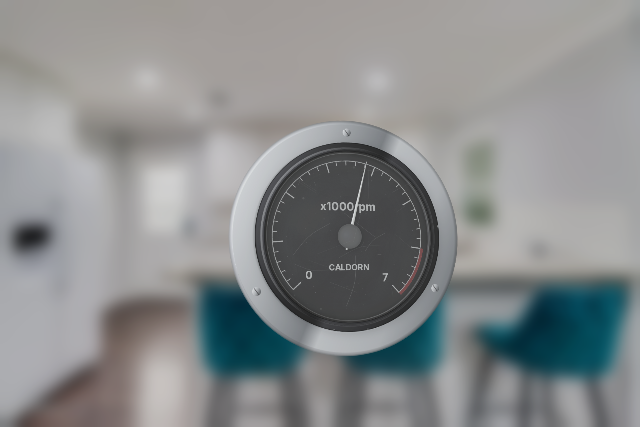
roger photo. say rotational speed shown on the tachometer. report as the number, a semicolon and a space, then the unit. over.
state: 3800; rpm
